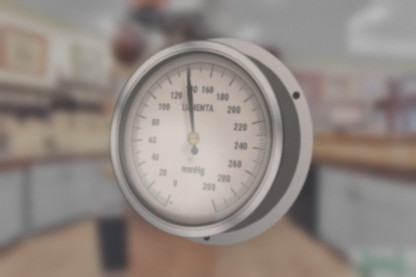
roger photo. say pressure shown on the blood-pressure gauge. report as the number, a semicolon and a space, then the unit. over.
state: 140; mmHg
